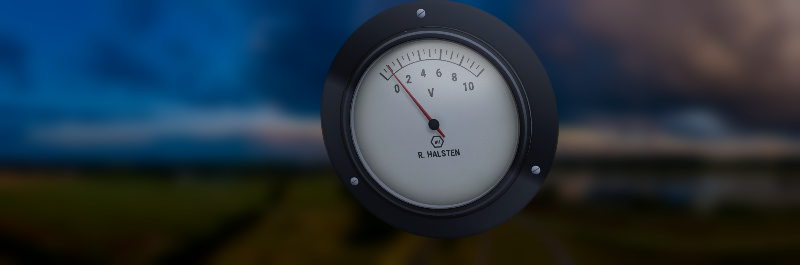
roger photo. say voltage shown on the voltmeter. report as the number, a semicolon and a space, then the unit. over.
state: 1; V
